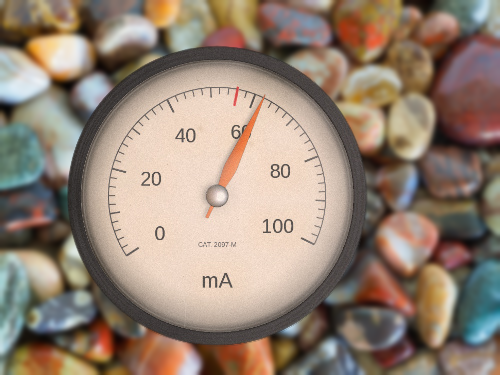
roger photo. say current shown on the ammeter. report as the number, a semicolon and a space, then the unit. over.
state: 62; mA
